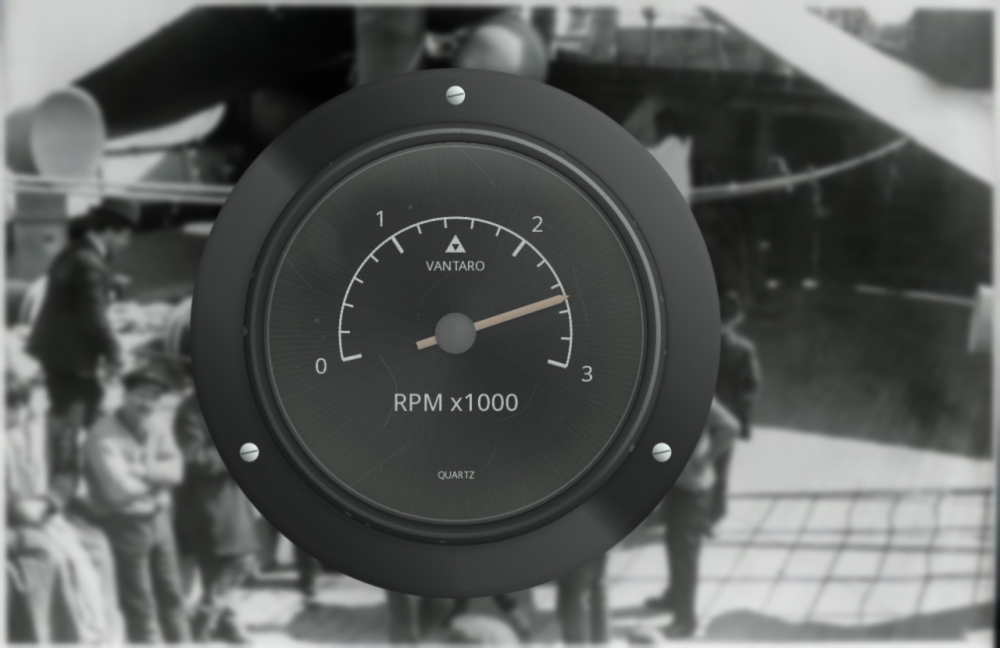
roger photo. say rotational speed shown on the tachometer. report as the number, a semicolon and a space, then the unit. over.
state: 2500; rpm
